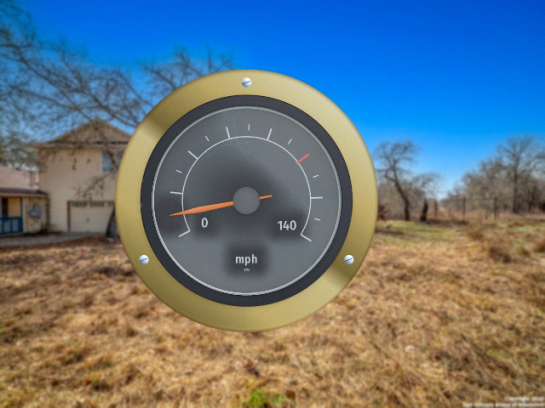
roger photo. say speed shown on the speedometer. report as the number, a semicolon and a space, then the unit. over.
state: 10; mph
